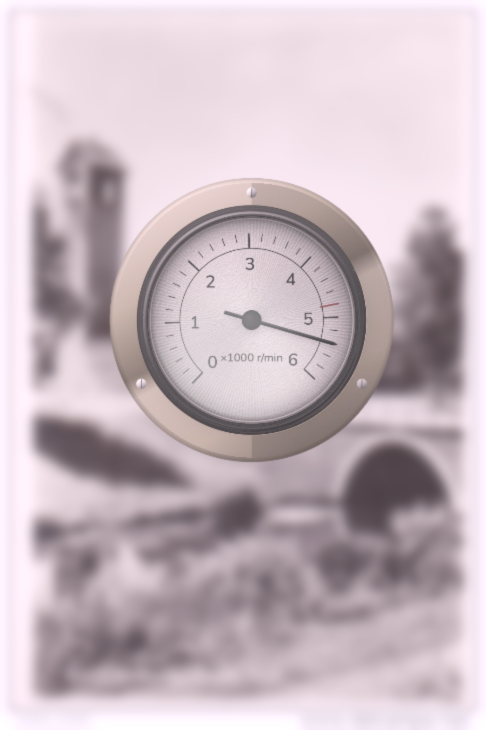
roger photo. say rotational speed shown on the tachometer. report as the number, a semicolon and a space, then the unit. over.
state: 5400; rpm
